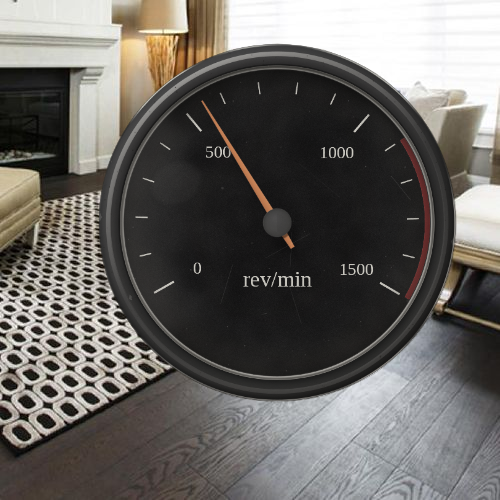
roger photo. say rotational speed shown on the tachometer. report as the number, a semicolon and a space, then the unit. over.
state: 550; rpm
